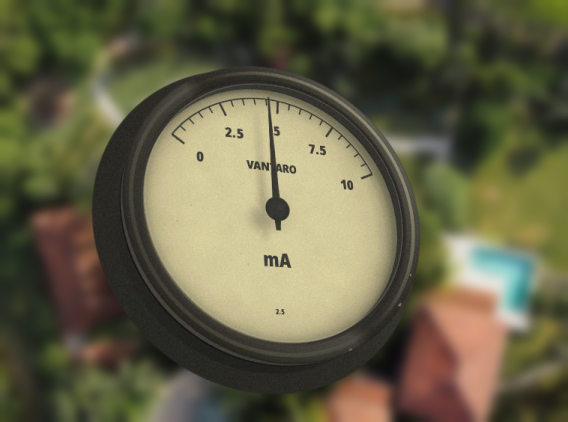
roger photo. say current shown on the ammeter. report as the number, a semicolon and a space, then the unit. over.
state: 4.5; mA
